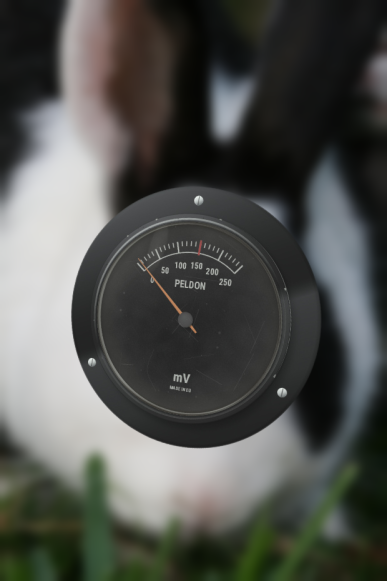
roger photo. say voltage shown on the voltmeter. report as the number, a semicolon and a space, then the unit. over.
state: 10; mV
